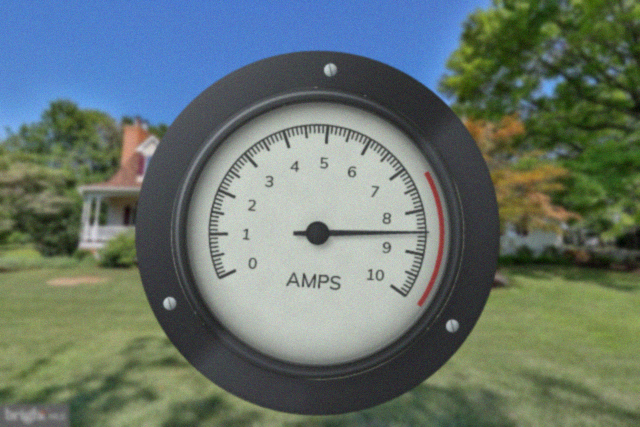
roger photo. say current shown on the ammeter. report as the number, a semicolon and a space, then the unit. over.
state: 8.5; A
